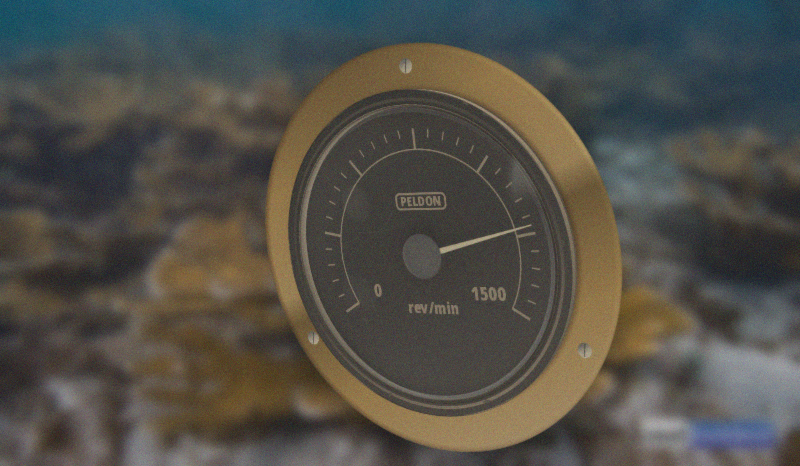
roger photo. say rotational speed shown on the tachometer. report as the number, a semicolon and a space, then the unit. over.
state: 1225; rpm
